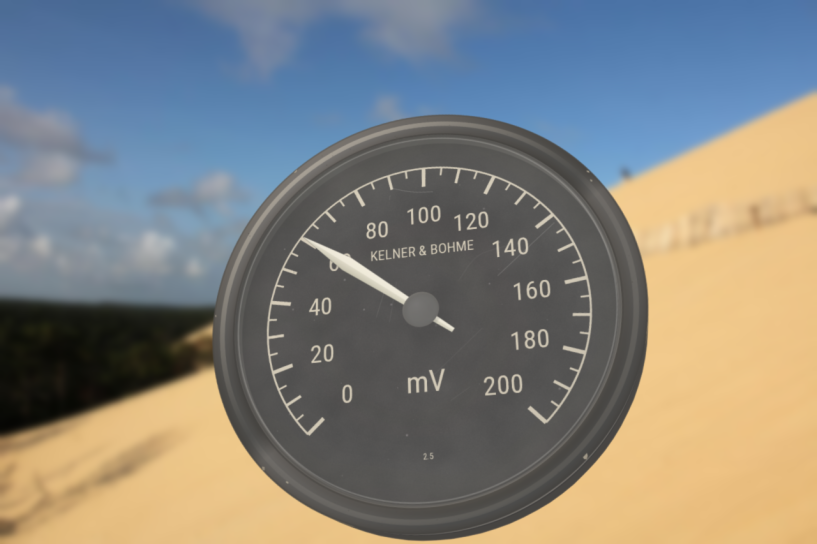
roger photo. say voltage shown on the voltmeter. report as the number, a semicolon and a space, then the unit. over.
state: 60; mV
